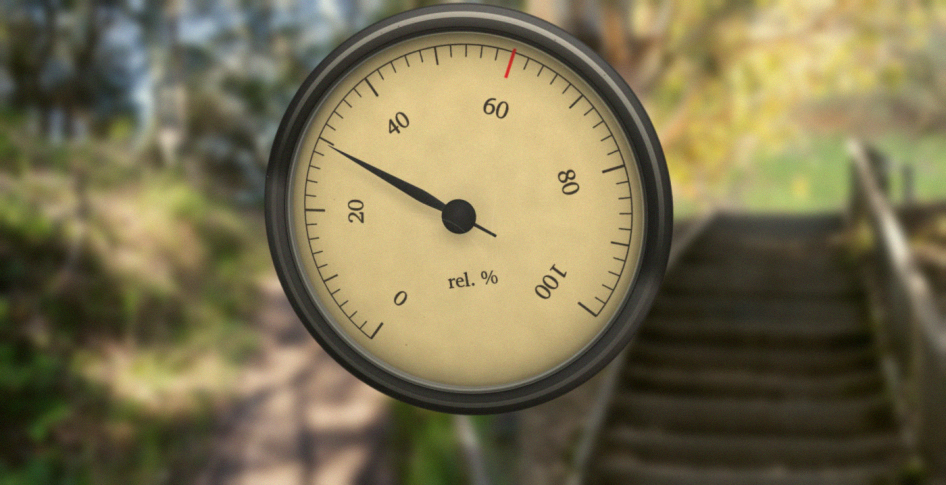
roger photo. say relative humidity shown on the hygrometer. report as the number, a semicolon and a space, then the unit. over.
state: 30; %
